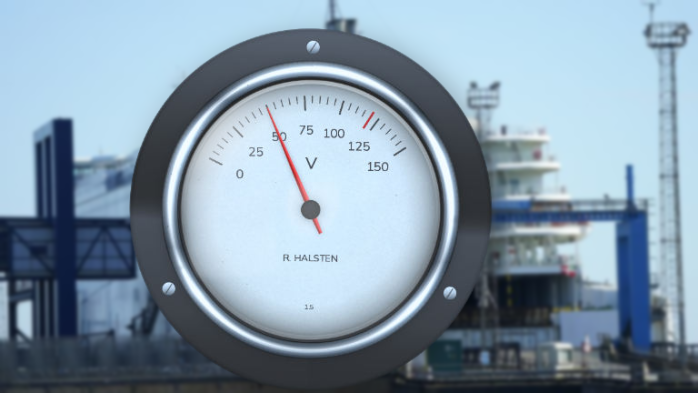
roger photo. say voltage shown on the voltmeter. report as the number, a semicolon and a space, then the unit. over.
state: 50; V
